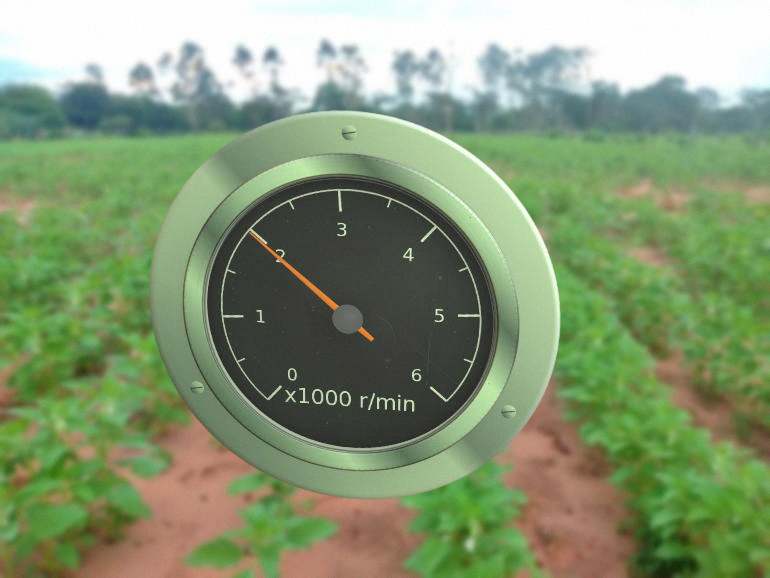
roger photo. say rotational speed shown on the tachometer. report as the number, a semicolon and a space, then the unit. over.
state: 2000; rpm
